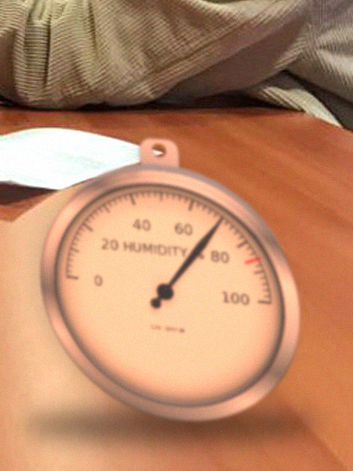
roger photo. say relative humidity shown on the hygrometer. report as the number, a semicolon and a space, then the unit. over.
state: 70; %
